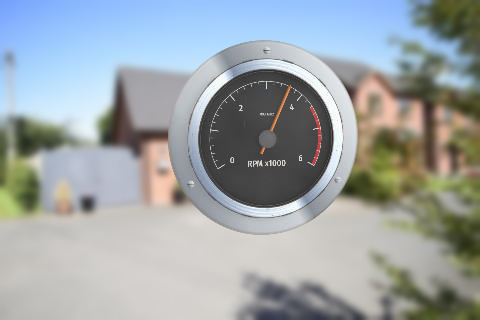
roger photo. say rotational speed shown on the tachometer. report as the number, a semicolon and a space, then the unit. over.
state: 3600; rpm
